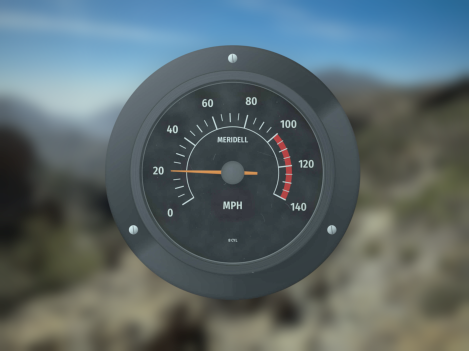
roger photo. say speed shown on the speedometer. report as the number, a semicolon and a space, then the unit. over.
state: 20; mph
